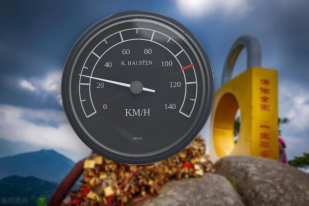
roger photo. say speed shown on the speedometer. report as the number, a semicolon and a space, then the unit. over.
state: 25; km/h
